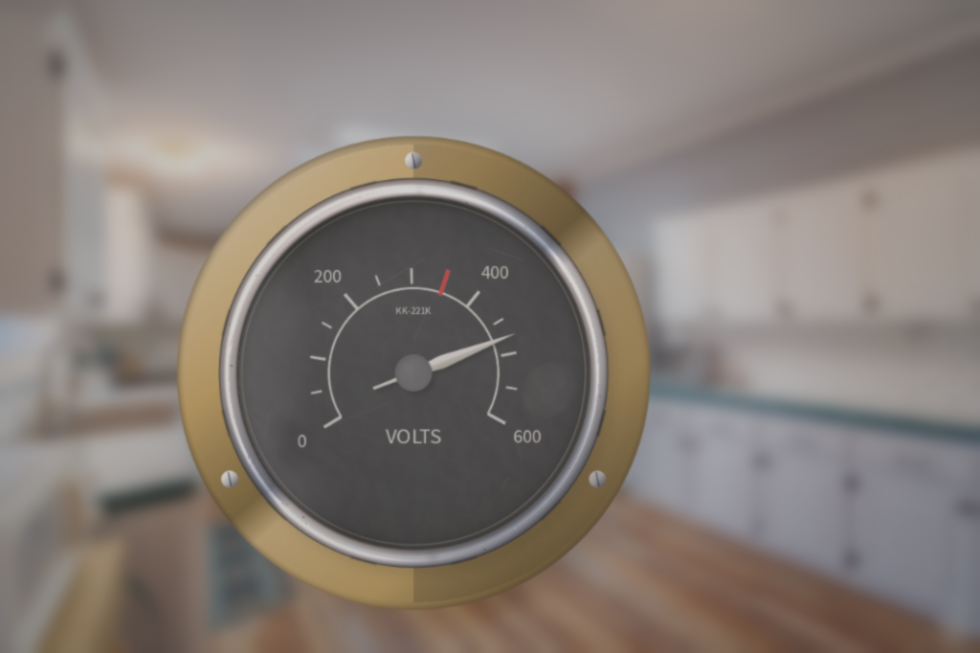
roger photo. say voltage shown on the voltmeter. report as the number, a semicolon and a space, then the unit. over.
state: 475; V
